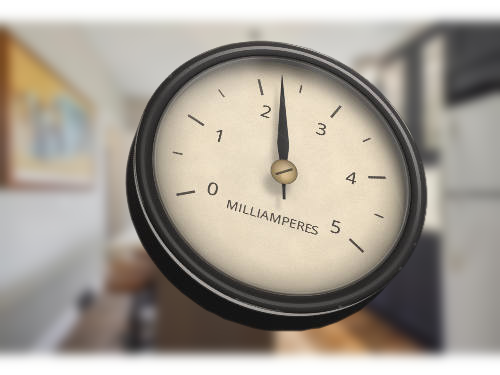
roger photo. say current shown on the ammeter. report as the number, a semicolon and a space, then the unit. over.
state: 2.25; mA
